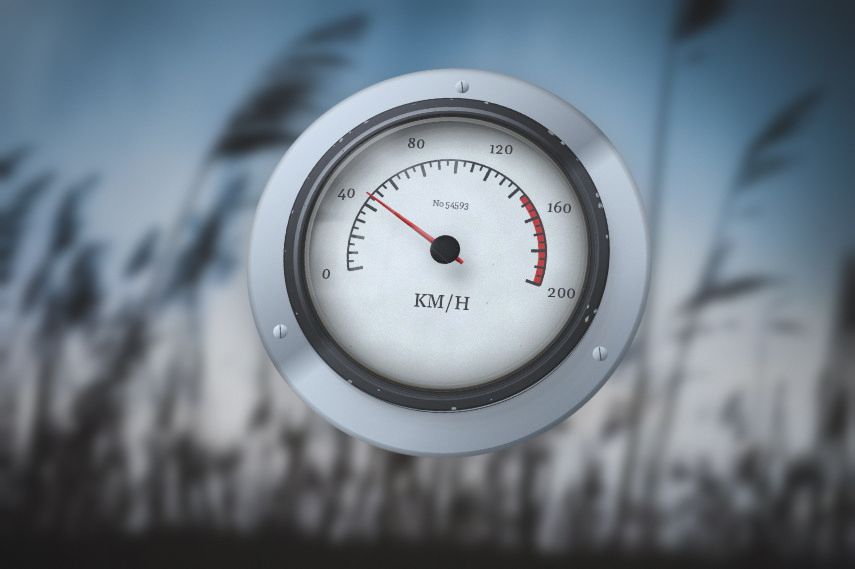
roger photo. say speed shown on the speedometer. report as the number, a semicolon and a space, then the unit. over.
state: 45; km/h
